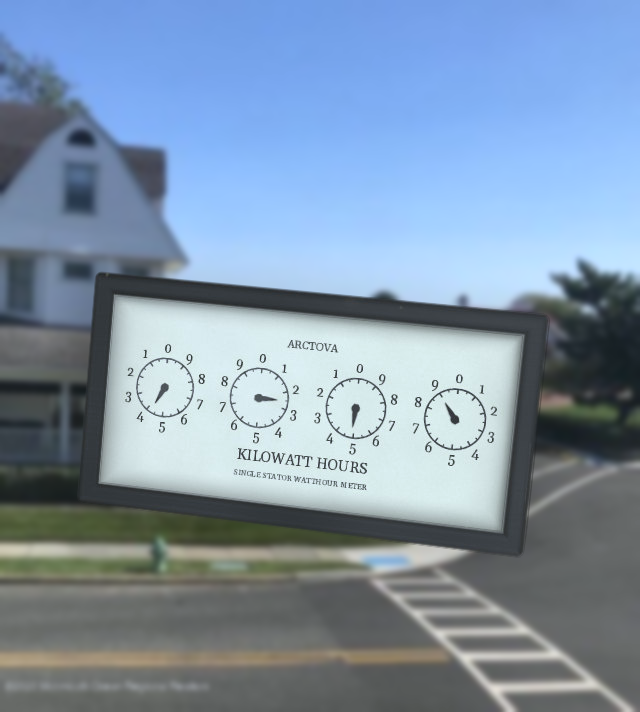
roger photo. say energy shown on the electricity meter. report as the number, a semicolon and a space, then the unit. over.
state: 4249; kWh
